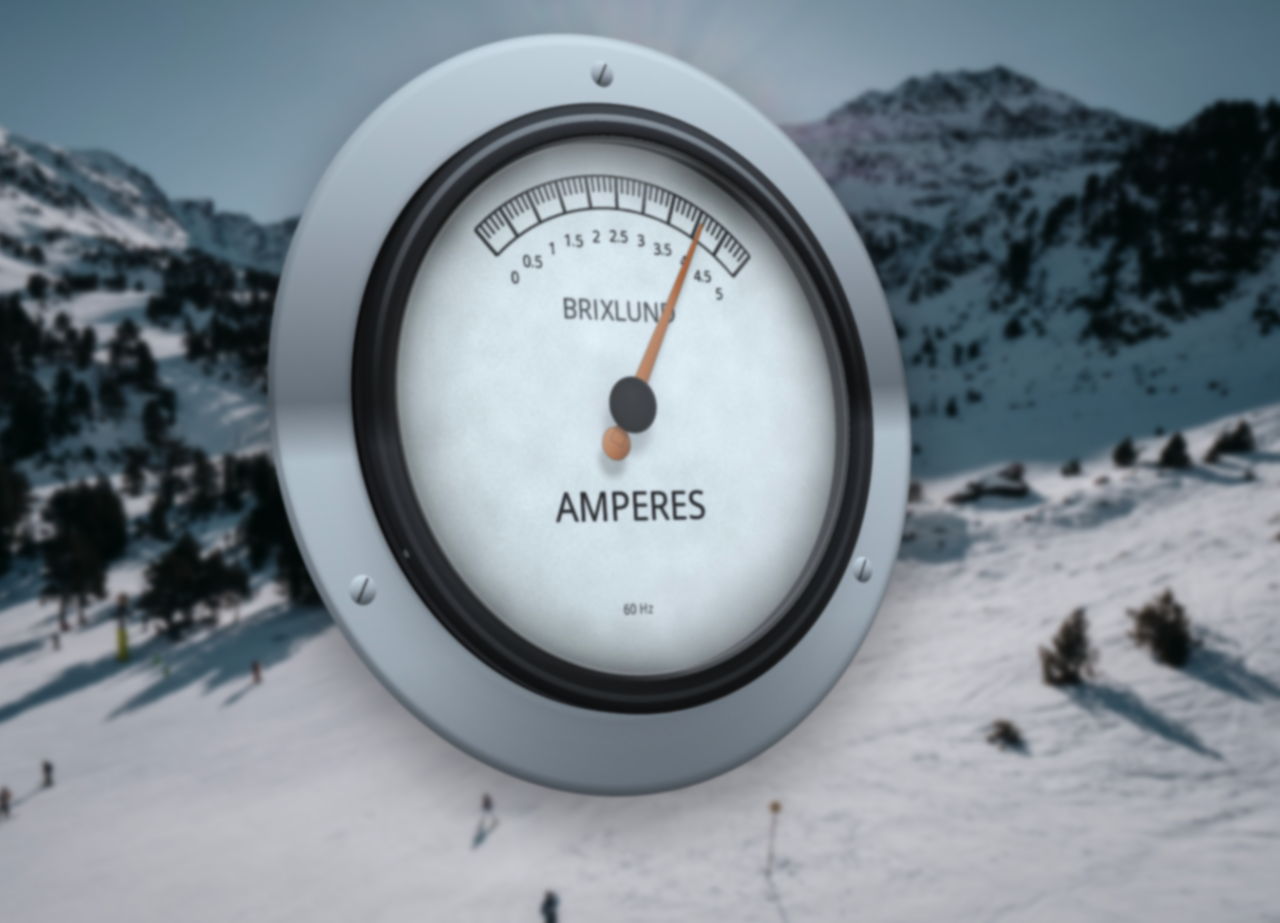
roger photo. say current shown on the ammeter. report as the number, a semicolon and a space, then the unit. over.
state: 4; A
